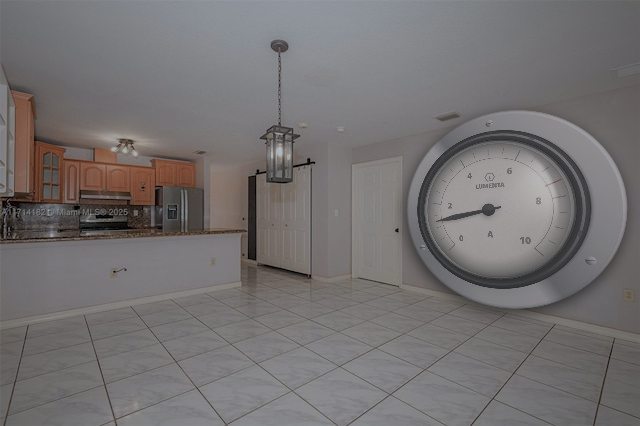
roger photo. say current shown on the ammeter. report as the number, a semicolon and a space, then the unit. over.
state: 1.25; A
